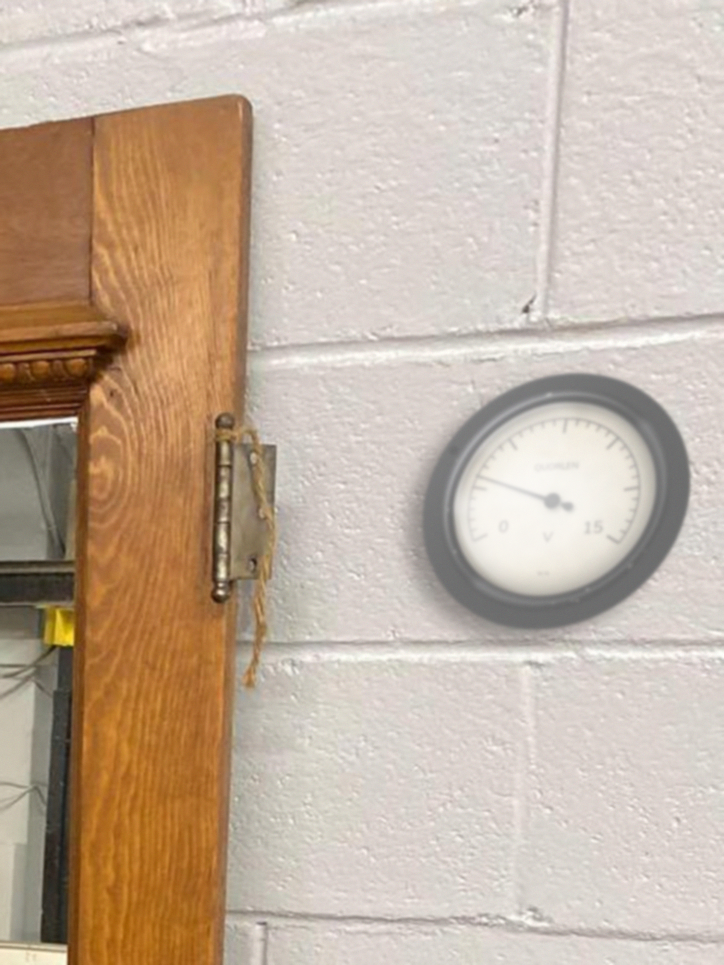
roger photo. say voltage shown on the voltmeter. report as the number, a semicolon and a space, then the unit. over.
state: 3; V
